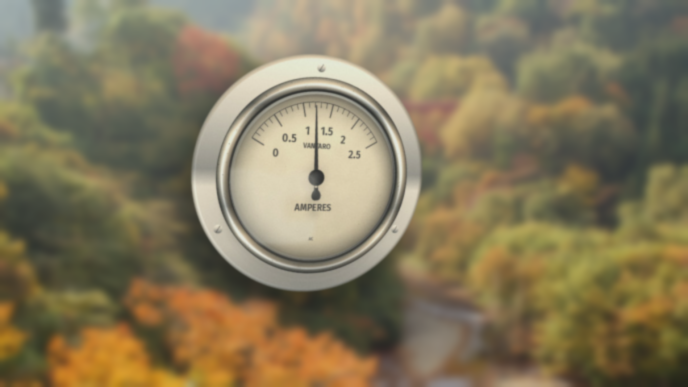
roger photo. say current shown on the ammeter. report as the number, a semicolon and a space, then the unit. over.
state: 1.2; A
